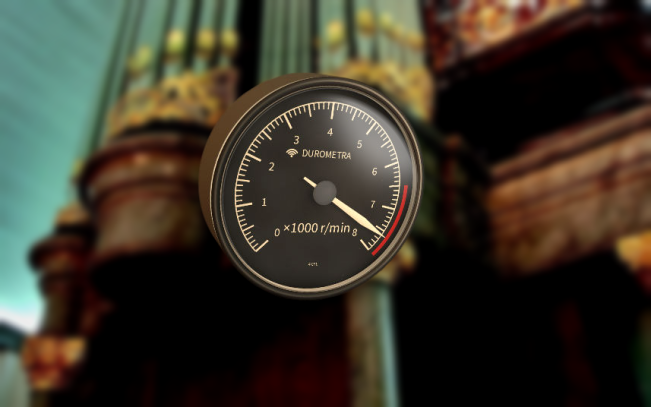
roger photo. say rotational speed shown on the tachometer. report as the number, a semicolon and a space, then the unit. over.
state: 7600; rpm
